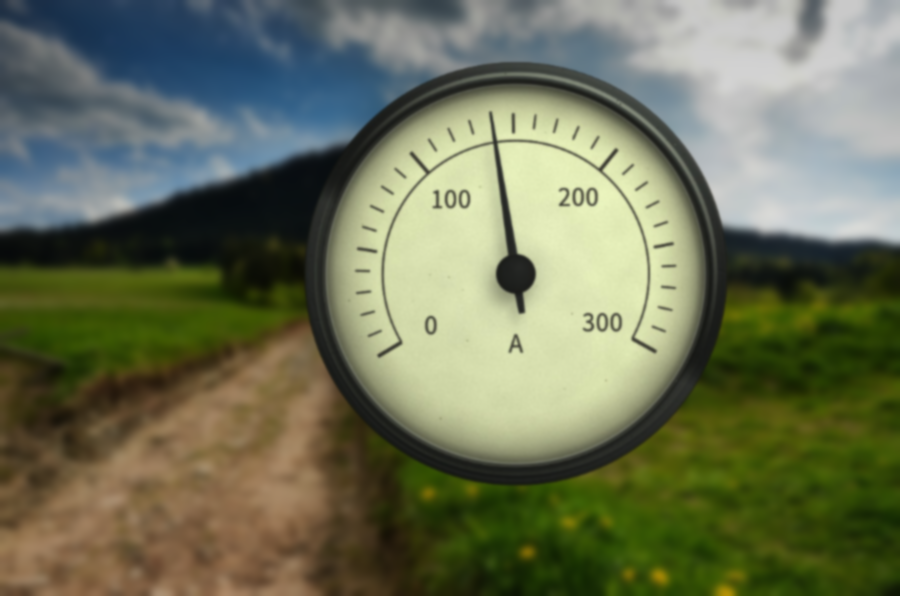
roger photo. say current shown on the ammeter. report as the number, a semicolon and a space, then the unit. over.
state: 140; A
